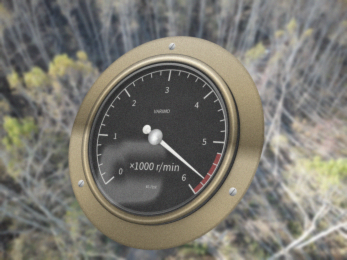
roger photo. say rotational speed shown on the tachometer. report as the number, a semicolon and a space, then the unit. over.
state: 5700; rpm
